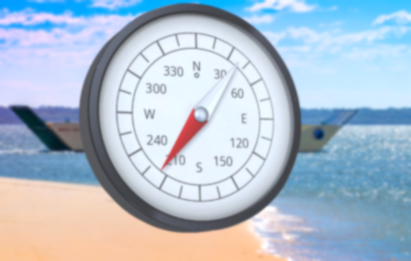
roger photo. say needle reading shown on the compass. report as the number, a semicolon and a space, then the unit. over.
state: 217.5; °
